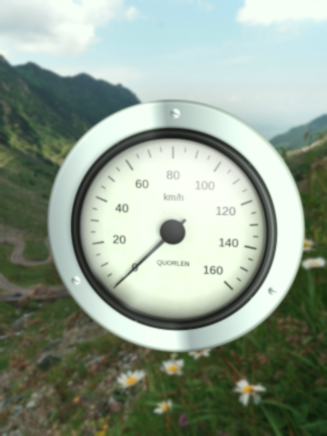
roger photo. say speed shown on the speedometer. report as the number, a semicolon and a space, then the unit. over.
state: 0; km/h
